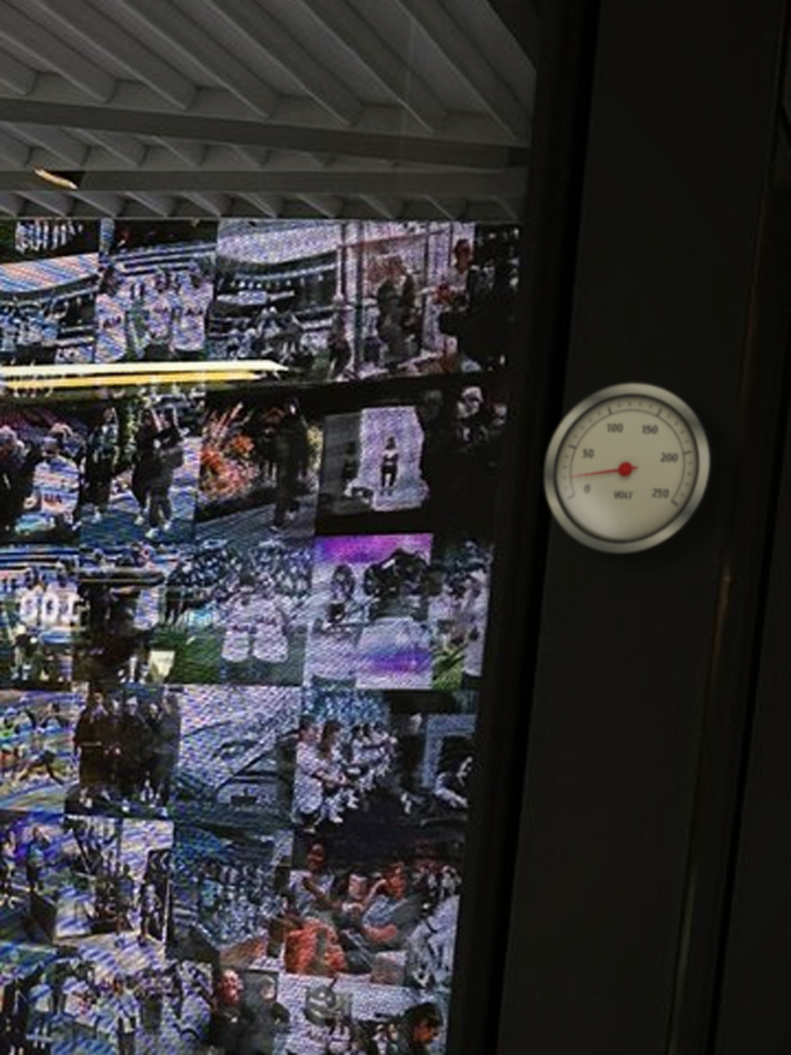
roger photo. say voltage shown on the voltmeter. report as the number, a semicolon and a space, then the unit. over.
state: 20; V
